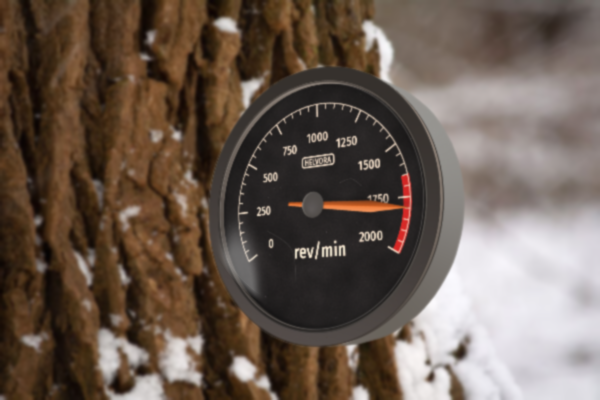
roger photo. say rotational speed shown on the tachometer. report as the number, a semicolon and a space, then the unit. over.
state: 1800; rpm
